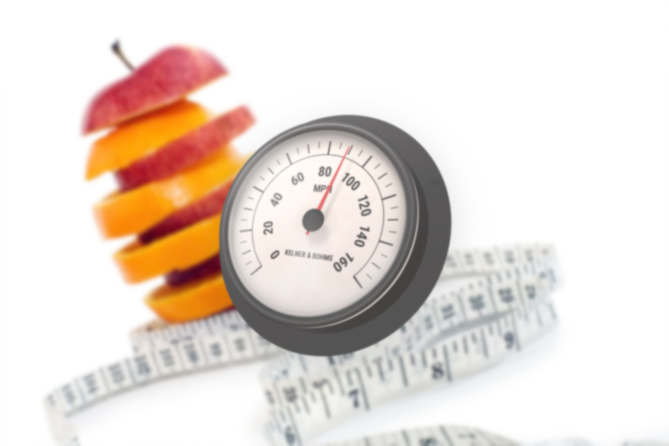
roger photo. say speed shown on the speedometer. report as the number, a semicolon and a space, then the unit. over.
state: 90; mph
